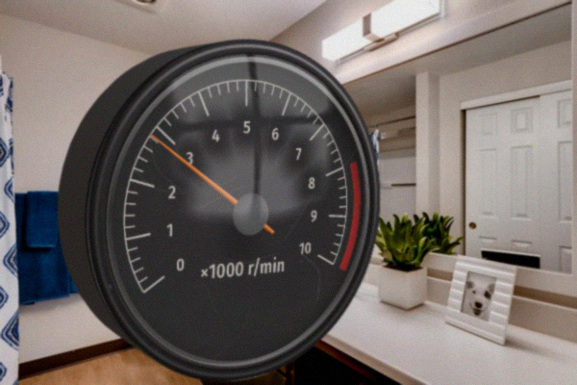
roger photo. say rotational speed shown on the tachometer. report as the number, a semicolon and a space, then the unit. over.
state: 2800; rpm
